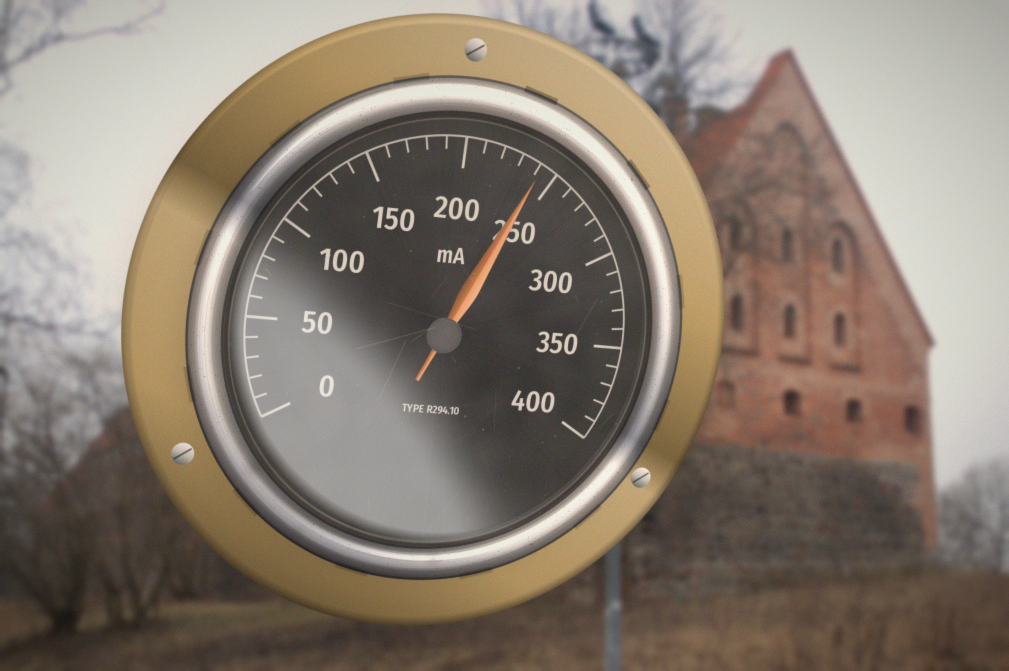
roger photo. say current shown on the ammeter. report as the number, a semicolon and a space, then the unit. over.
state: 240; mA
